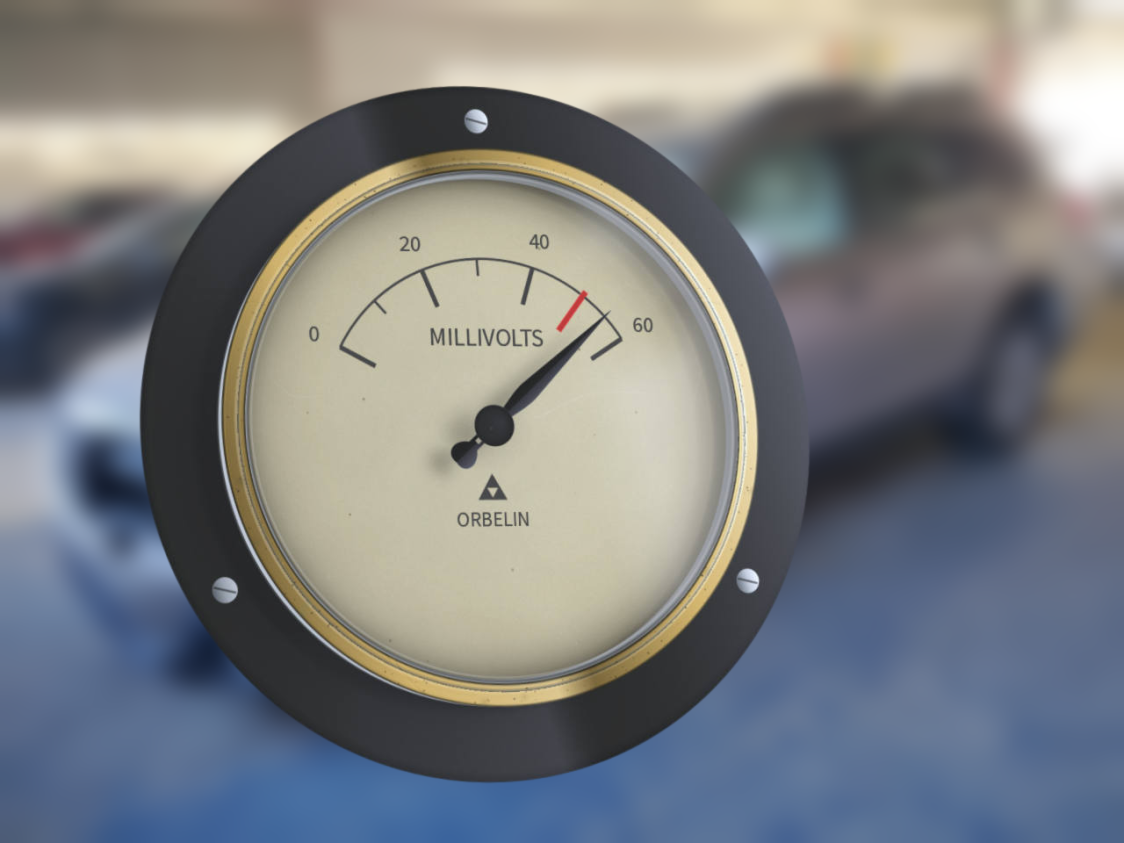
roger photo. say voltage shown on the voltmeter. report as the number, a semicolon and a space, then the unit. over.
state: 55; mV
